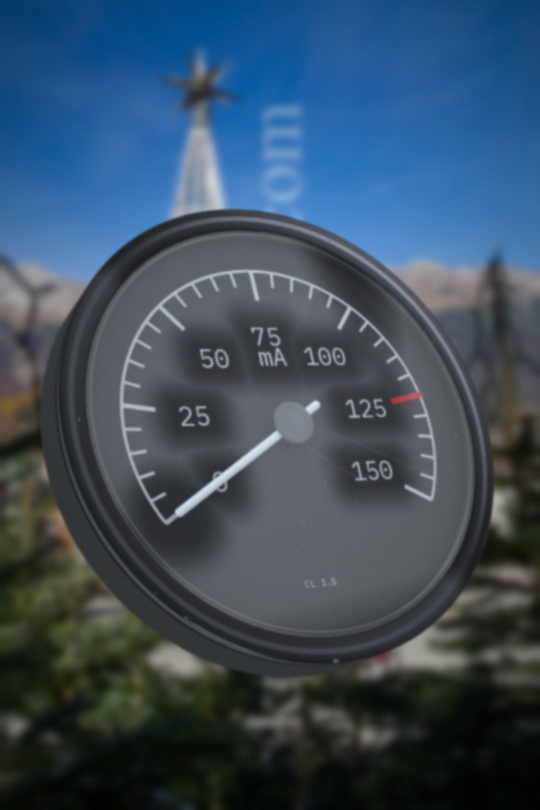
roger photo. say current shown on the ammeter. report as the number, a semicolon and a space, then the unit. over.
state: 0; mA
